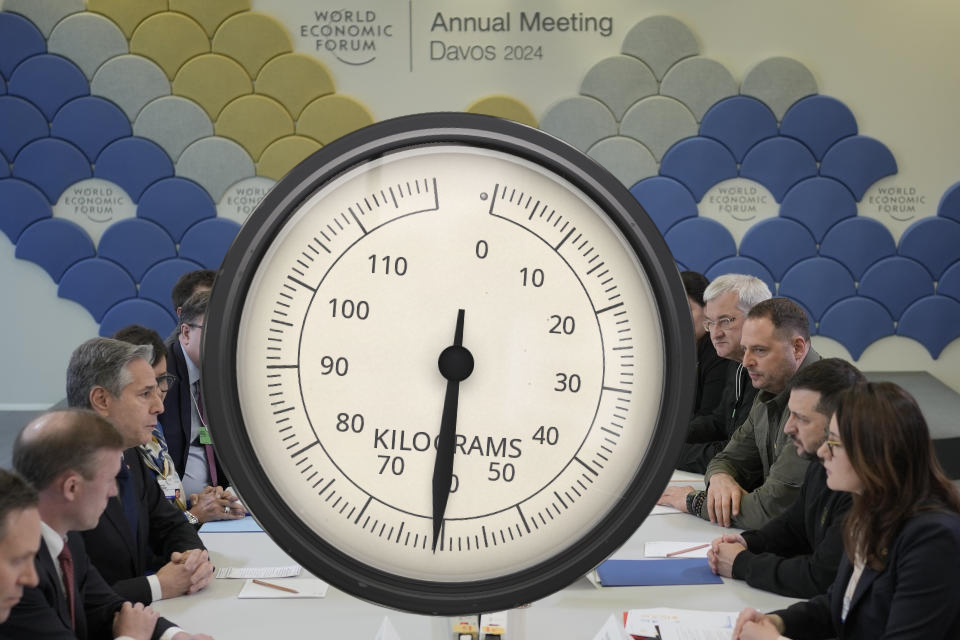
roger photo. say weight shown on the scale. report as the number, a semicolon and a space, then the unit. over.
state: 61; kg
